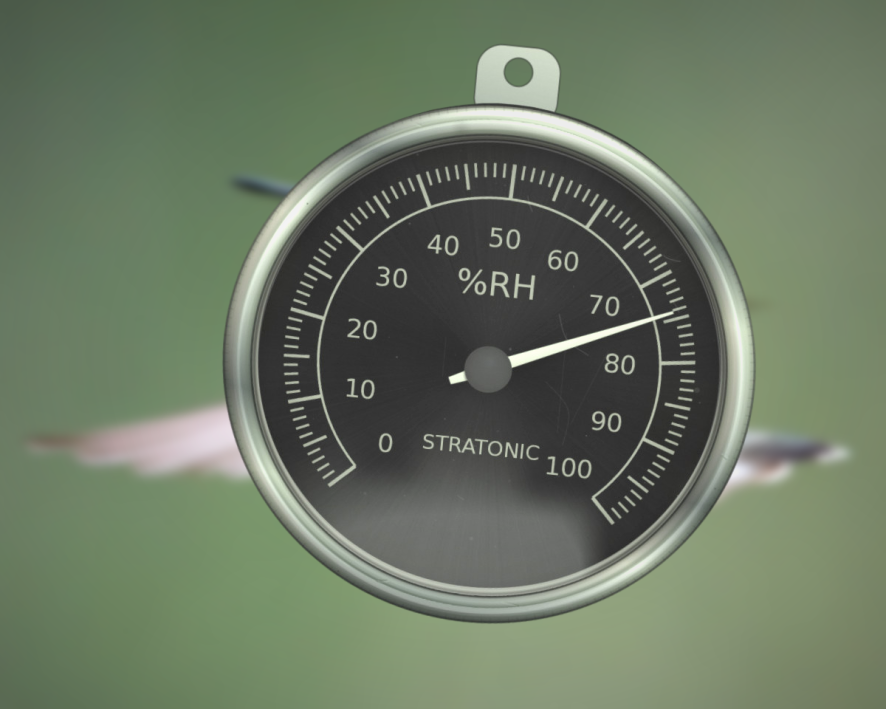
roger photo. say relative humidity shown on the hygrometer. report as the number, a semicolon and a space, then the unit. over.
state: 74; %
